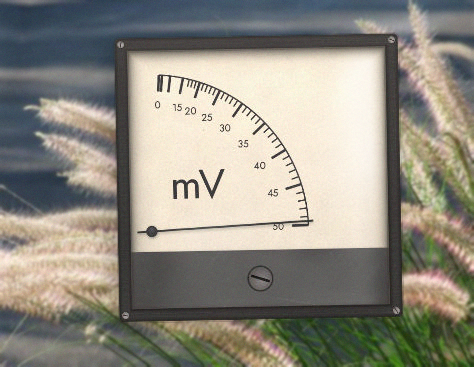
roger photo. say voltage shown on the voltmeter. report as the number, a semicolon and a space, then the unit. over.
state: 49.5; mV
